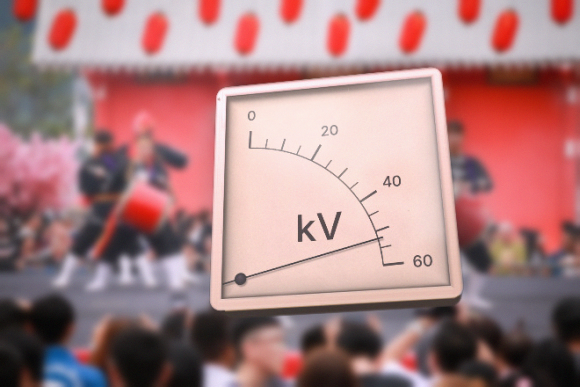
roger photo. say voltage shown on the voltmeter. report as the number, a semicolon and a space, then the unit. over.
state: 52.5; kV
